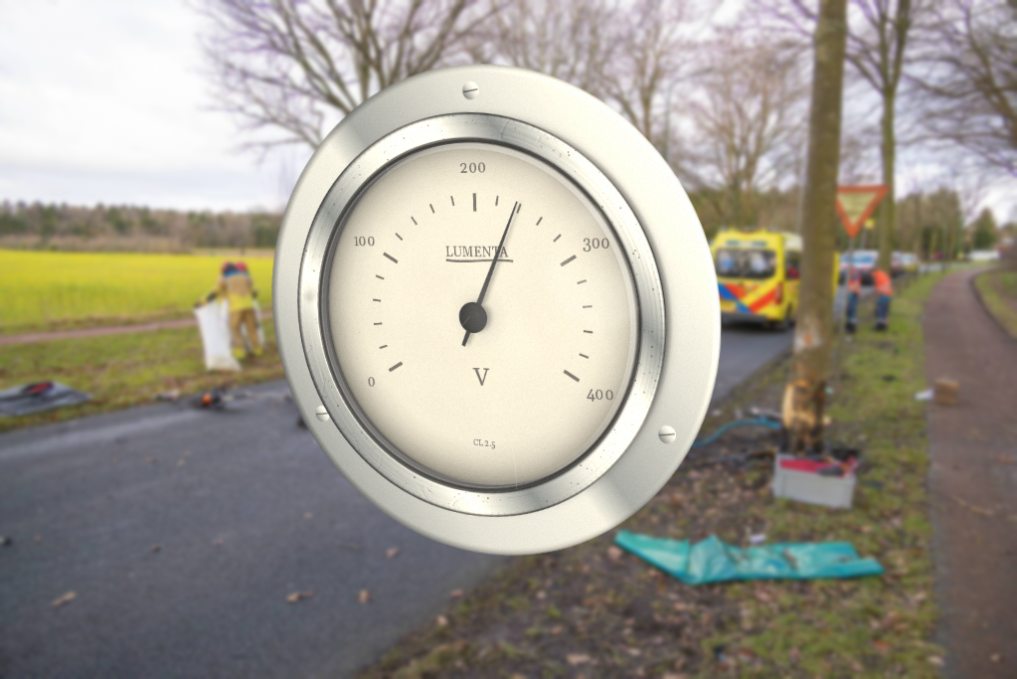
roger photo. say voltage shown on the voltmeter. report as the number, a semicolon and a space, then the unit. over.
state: 240; V
